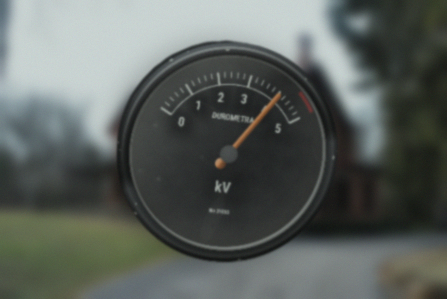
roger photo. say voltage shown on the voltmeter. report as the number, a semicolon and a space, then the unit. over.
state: 4; kV
